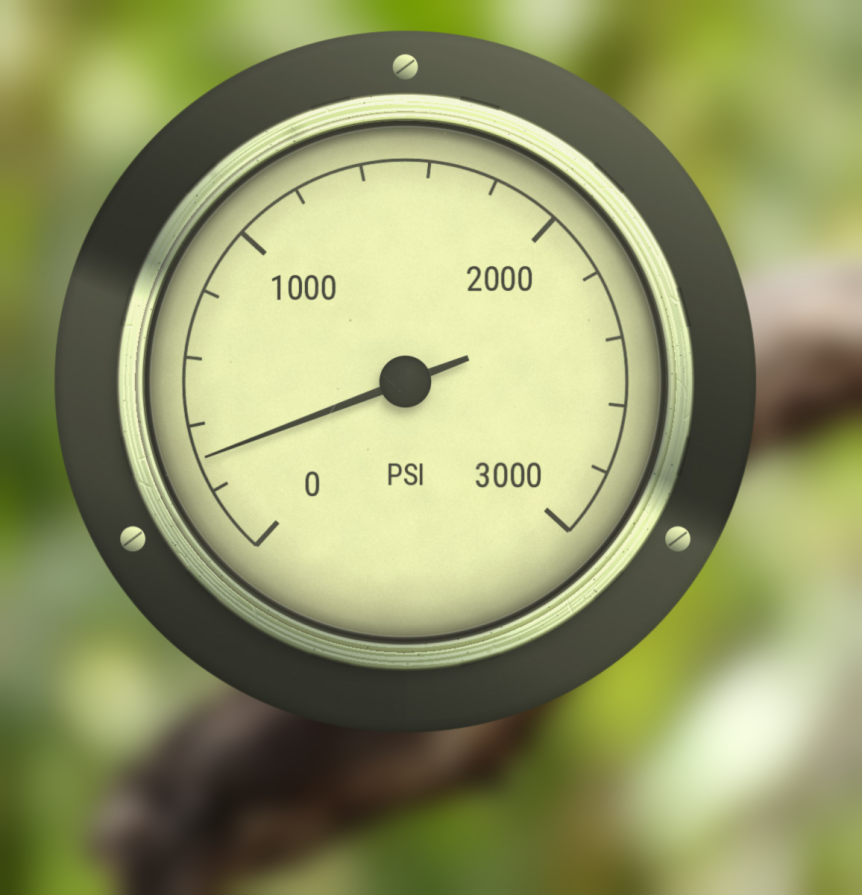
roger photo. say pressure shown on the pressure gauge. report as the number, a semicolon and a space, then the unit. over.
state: 300; psi
